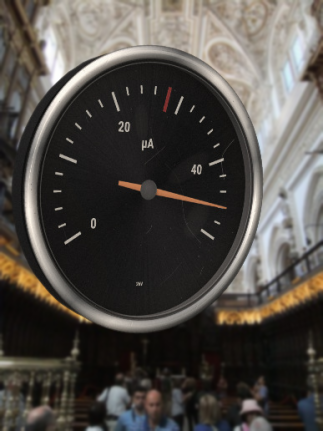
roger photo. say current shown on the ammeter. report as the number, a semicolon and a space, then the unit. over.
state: 46; µA
